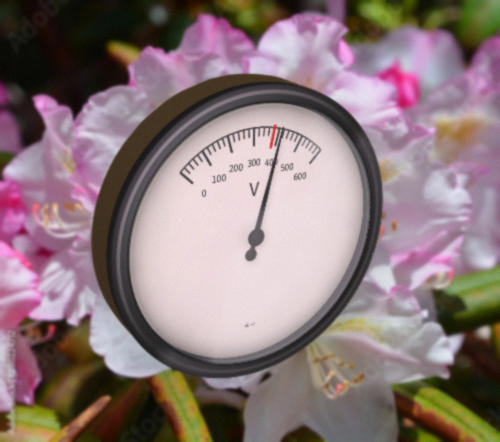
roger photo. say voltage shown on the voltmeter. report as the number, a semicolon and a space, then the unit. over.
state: 400; V
